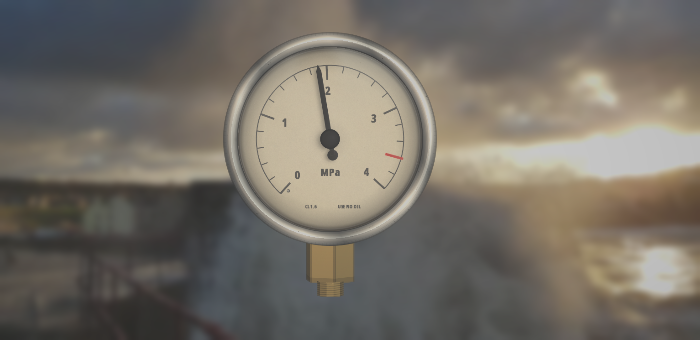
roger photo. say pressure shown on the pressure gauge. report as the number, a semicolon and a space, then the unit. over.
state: 1.9; MPa
